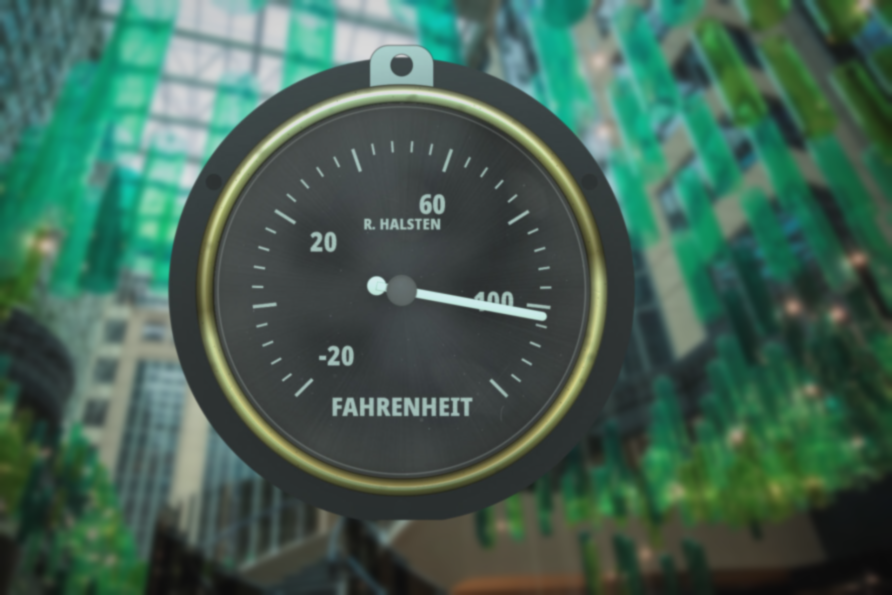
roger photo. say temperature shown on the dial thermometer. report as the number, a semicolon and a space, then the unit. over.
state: 102; °F
